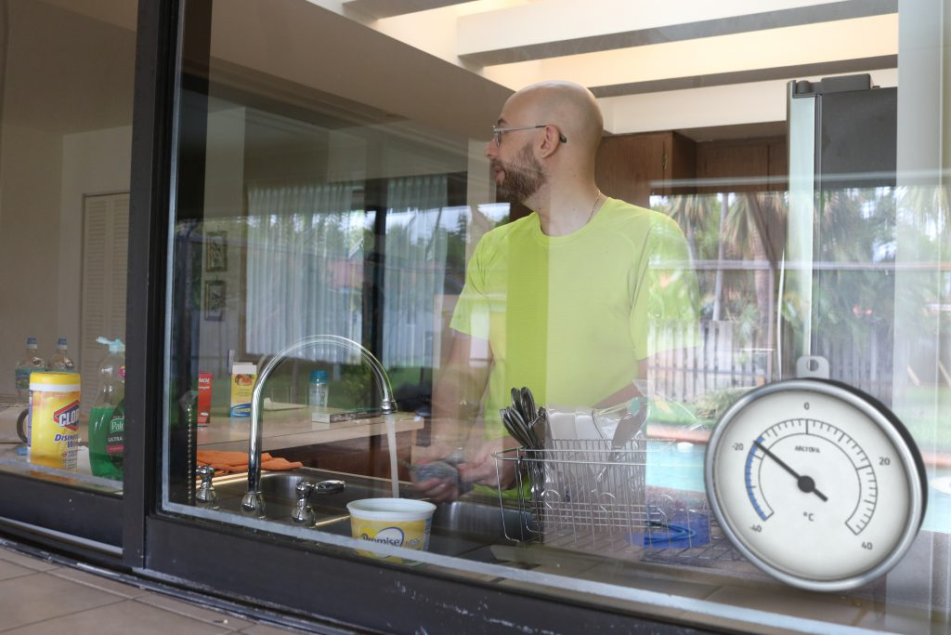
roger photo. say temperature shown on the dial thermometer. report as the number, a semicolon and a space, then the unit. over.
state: -16; °C
